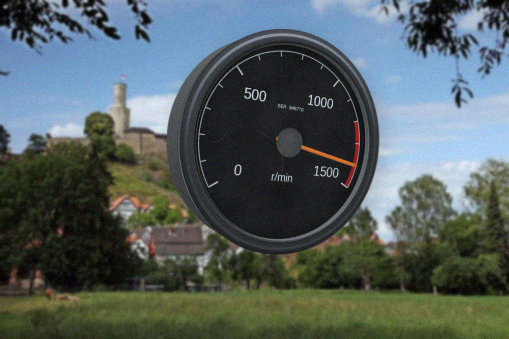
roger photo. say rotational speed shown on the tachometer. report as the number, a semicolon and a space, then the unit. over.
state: 1400; rpm
